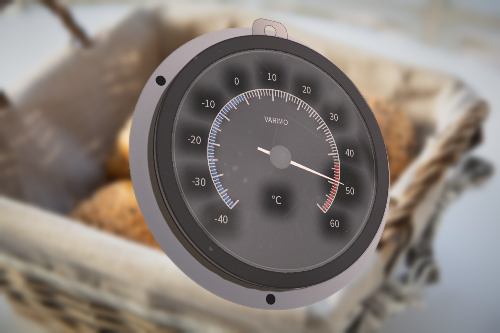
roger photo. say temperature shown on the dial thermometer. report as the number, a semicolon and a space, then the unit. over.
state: 50; °C
